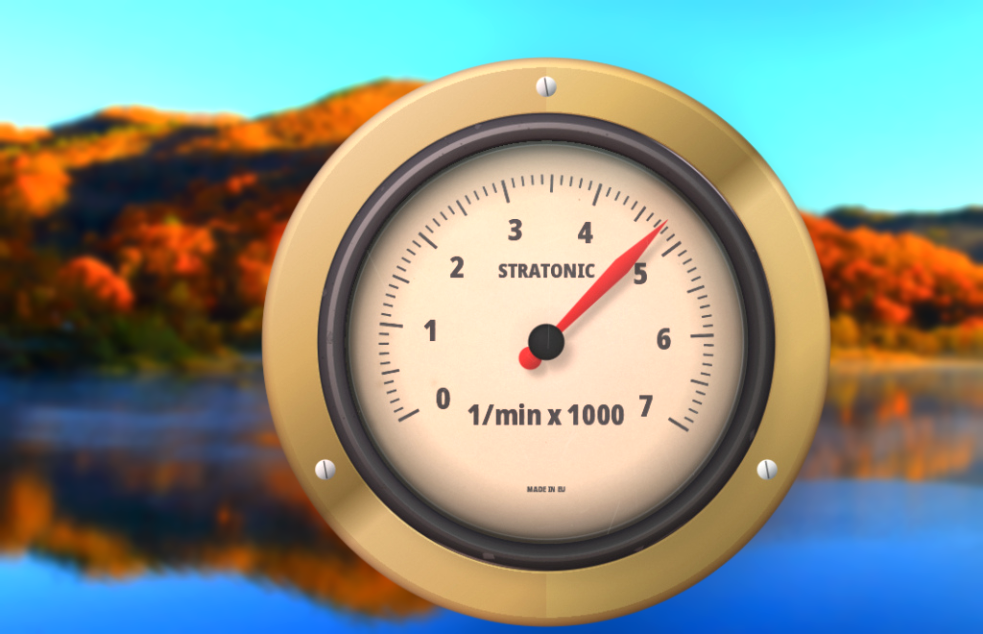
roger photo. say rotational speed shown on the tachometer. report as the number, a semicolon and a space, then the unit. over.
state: 4750; rpm
